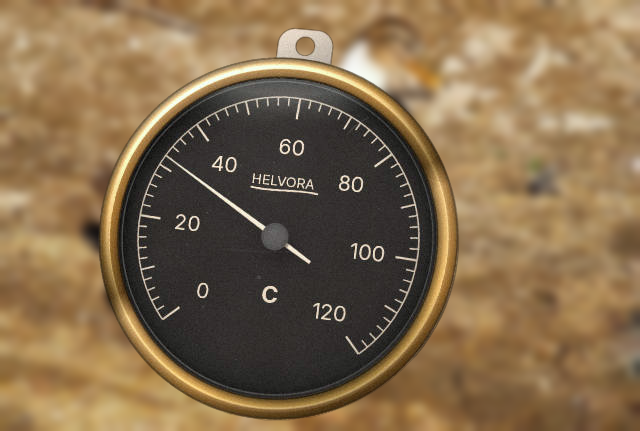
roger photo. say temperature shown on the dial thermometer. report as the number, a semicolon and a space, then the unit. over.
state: 32; °C
